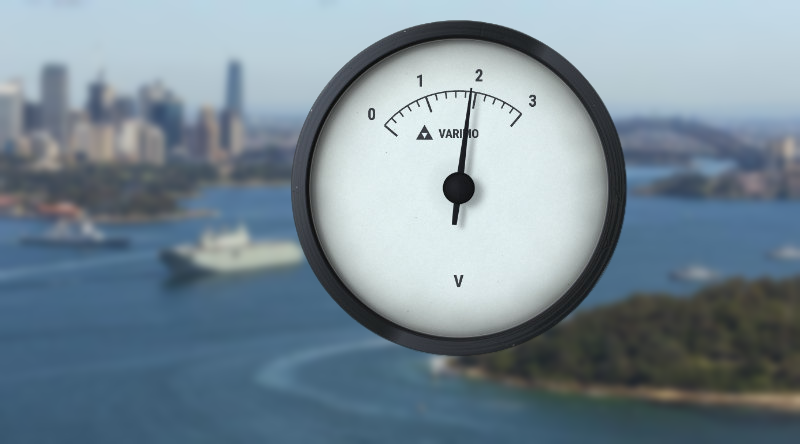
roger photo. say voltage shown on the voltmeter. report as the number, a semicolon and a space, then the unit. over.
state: 1.9; V
